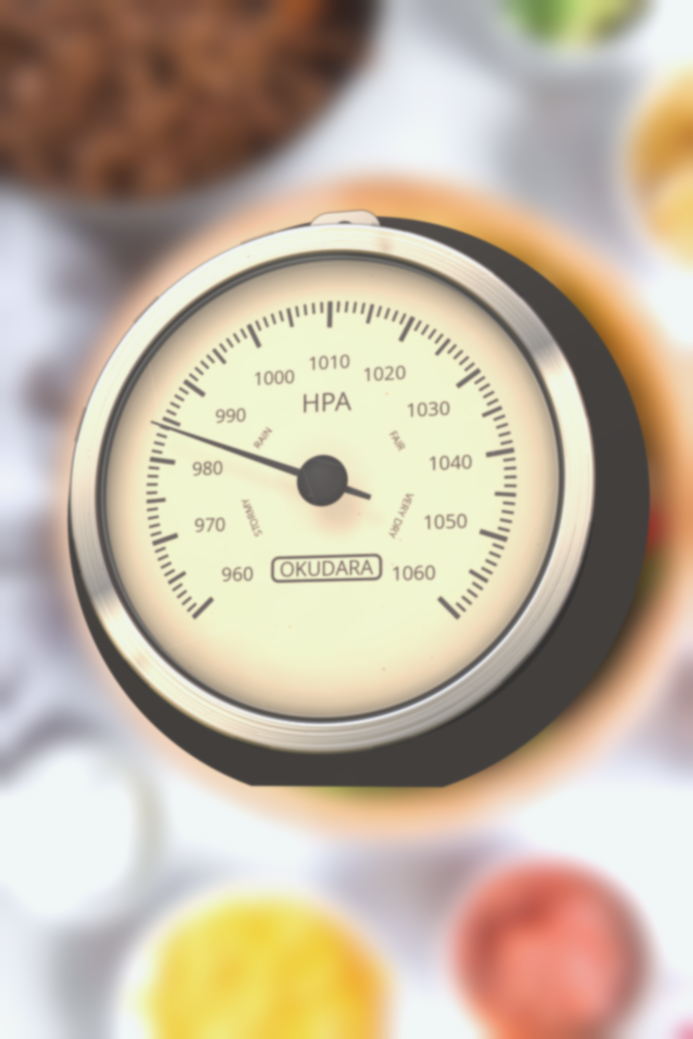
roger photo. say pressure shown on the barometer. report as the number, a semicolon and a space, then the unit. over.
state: 984; hPa
